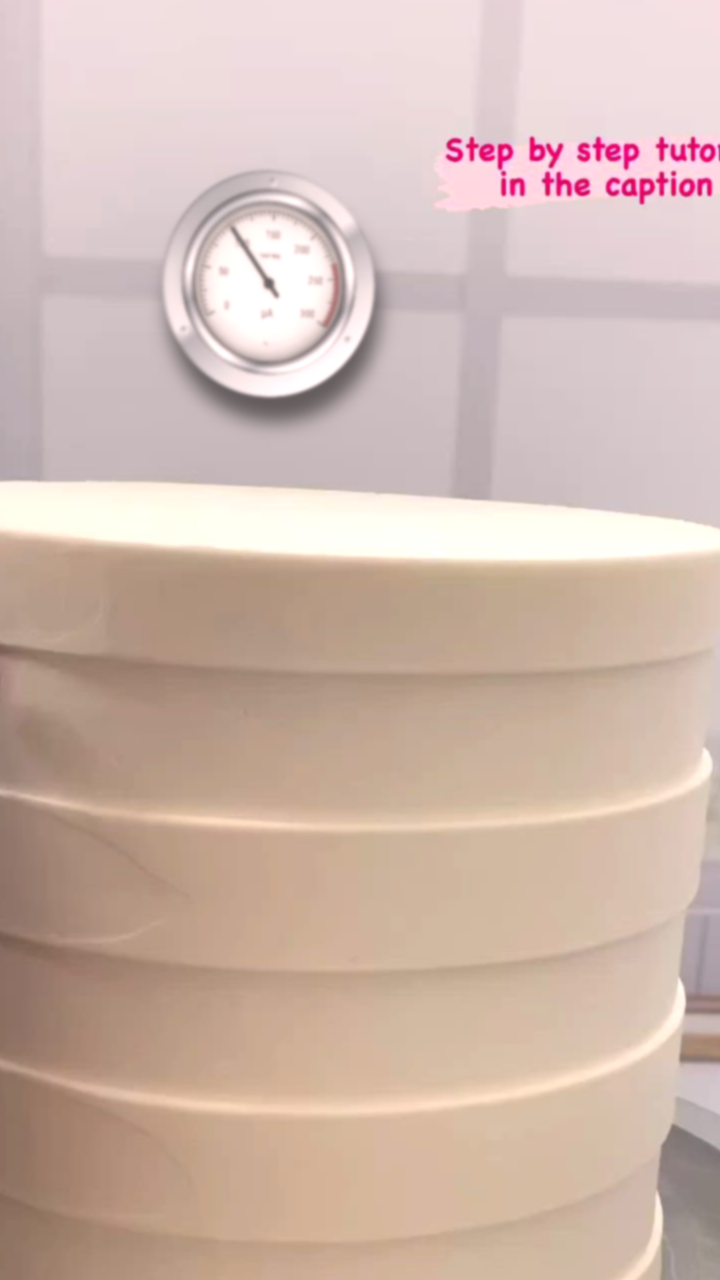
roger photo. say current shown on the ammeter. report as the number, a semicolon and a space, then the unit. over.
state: 100; µA
